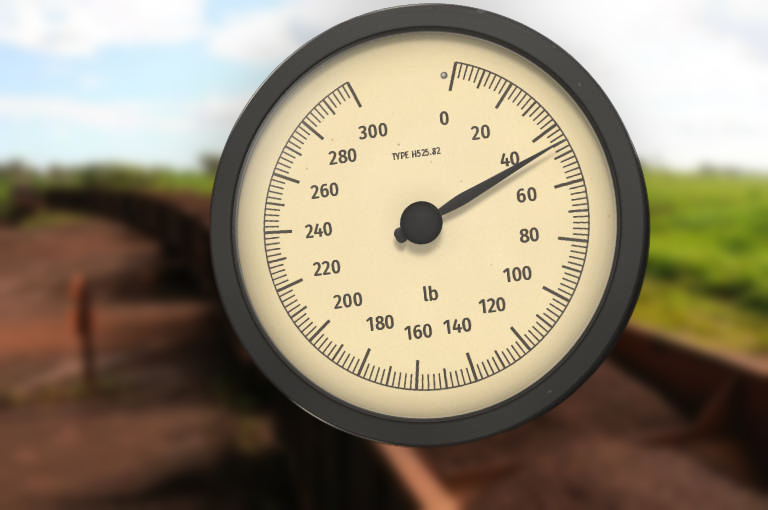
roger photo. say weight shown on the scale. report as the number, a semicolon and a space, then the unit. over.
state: 46; lb
